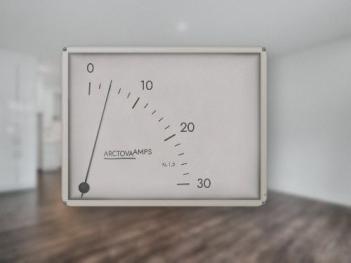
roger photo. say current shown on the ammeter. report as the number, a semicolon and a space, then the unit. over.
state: 4; A
